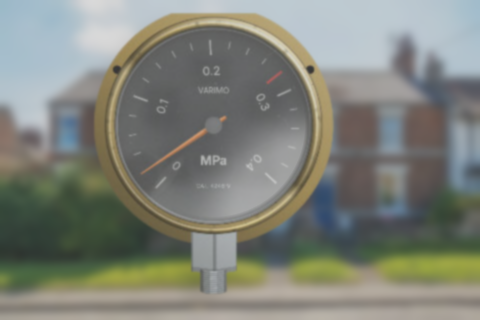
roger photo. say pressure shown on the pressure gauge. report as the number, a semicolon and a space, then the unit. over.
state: 0.02; MPa
